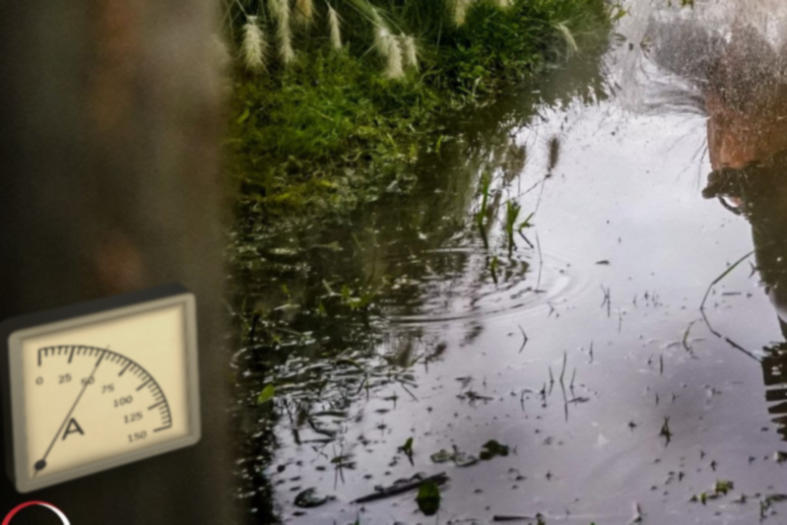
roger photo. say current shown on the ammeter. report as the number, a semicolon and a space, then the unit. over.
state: 50; A
